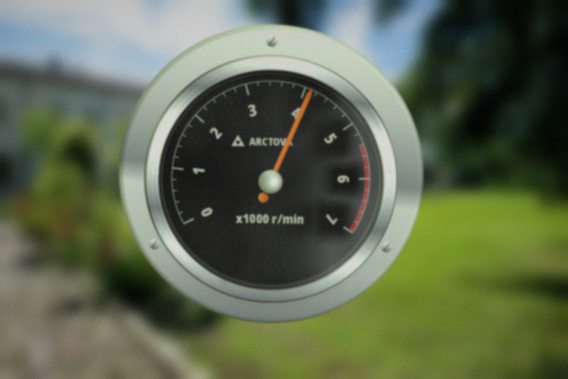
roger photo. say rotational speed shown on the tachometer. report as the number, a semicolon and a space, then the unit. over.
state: 4100; rpm
